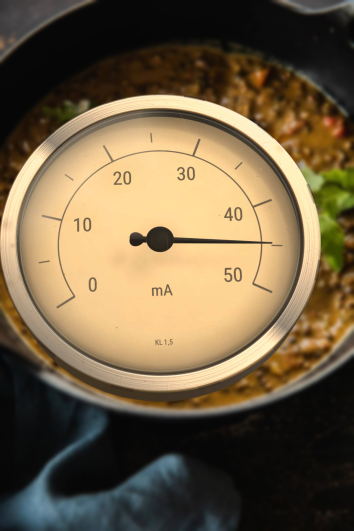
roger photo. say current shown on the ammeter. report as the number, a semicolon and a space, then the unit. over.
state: 45; mA
